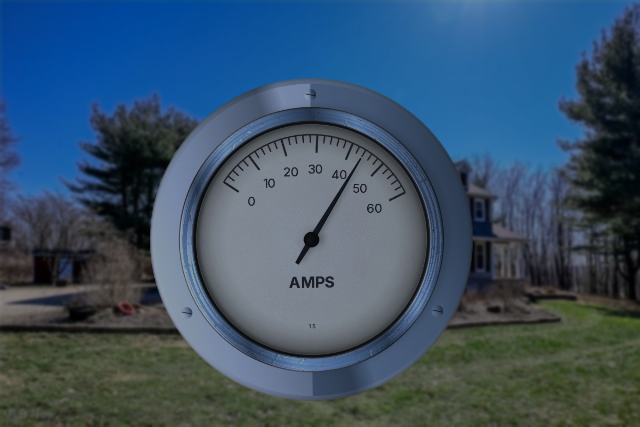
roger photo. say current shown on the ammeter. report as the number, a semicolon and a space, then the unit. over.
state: 44; A
